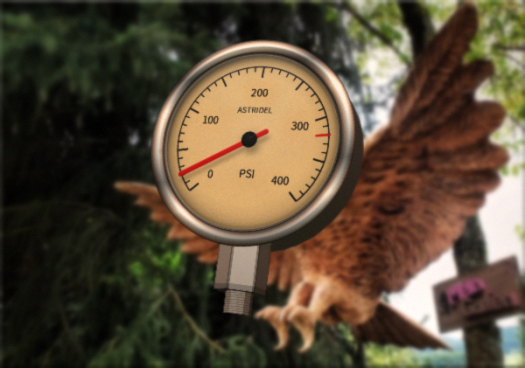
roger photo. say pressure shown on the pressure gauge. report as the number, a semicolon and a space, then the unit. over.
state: 20; psi
